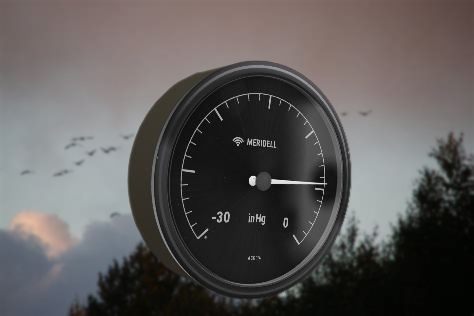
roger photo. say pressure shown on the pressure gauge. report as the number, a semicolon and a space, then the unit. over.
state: -5.5; inHg
